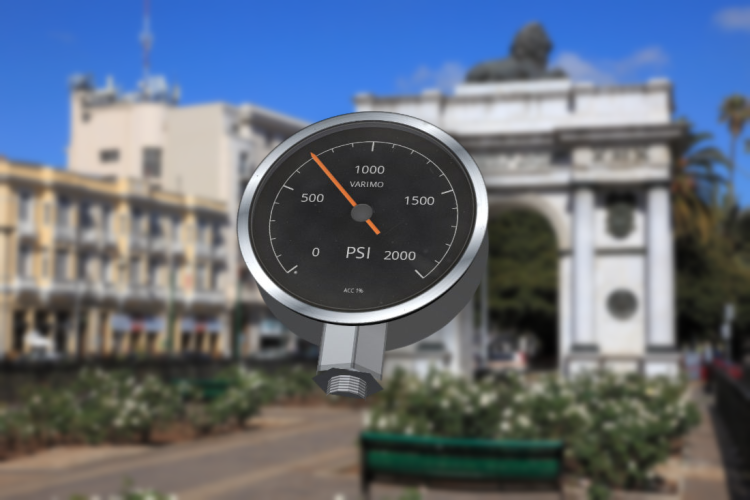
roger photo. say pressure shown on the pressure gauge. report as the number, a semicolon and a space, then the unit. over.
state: 700; psi
